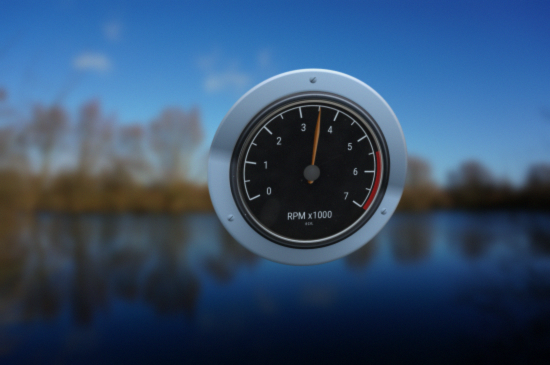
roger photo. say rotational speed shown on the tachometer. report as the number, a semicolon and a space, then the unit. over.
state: 3500; rpm
